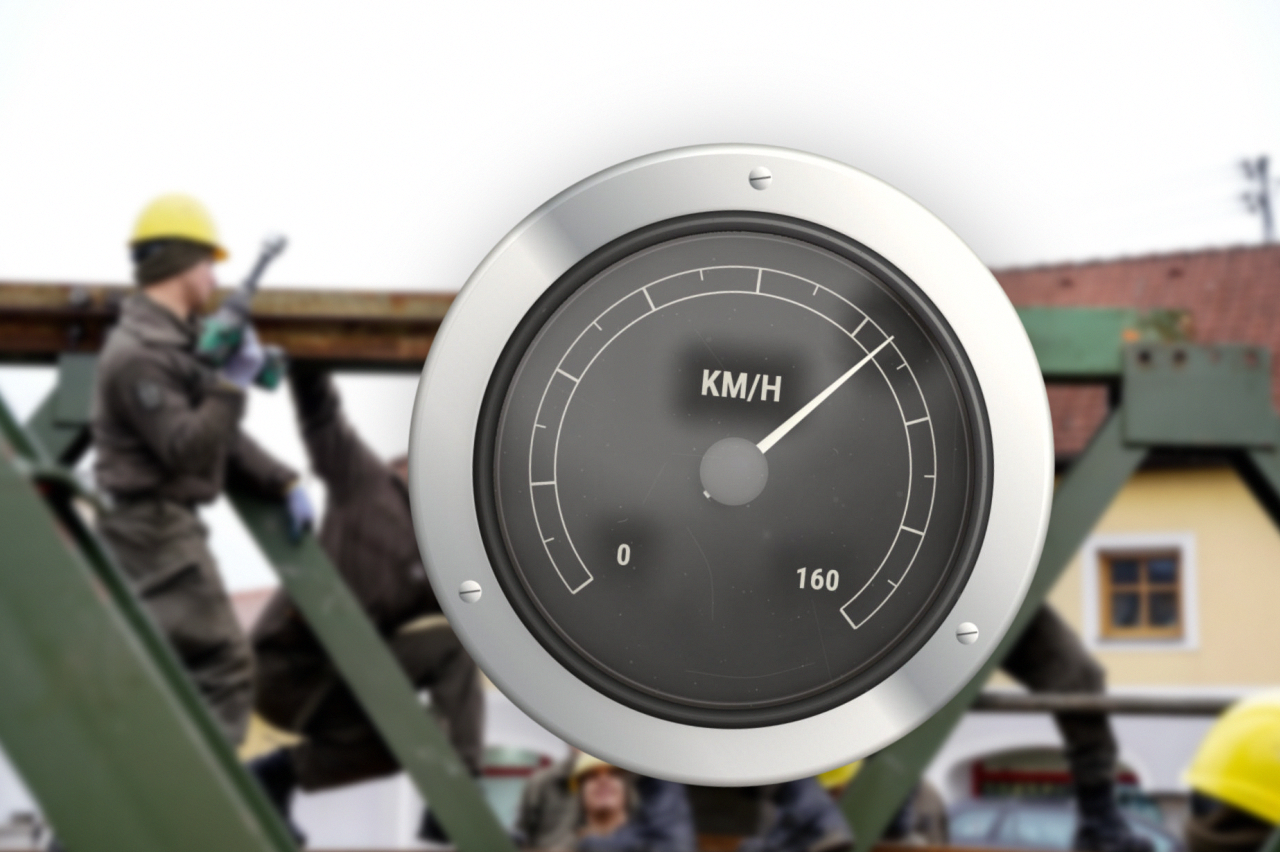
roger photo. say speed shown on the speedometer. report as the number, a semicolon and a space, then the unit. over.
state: 105; km/h
